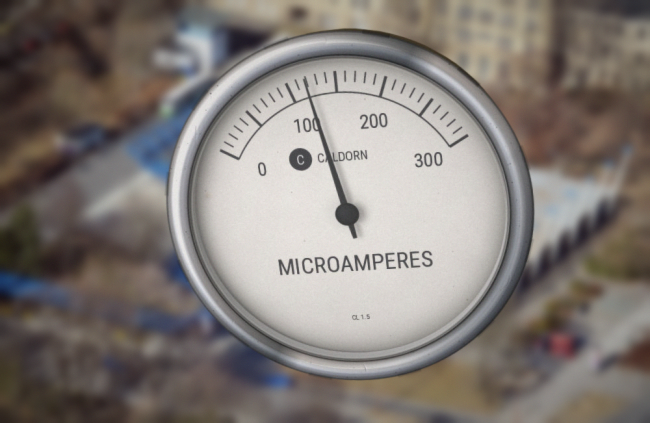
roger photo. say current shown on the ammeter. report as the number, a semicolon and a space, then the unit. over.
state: 120; µA
